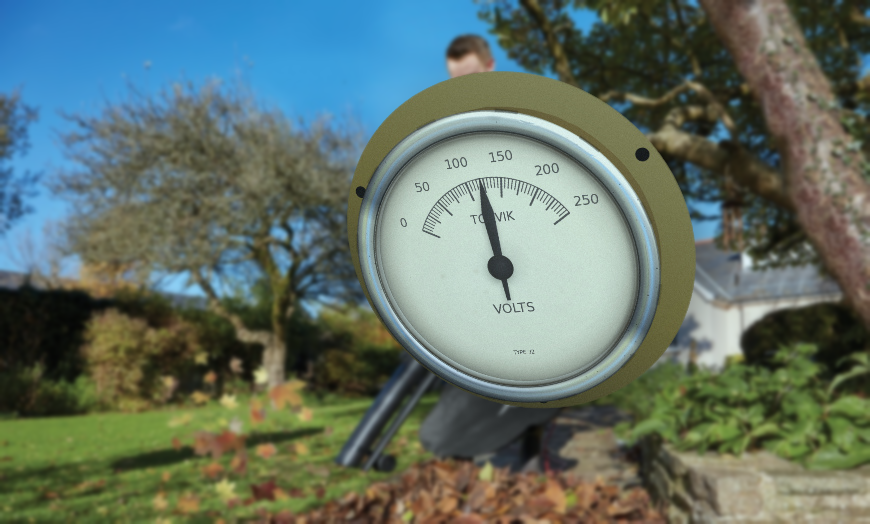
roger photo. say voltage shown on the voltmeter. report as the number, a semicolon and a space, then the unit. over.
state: 125; V
